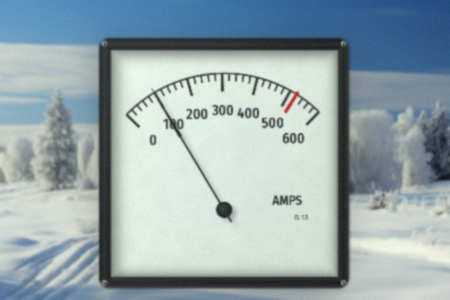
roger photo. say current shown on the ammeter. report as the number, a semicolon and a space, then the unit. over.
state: 100; A
